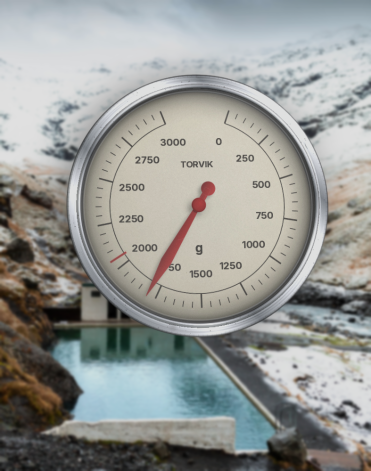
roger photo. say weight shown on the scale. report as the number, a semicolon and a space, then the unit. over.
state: 1800; g
